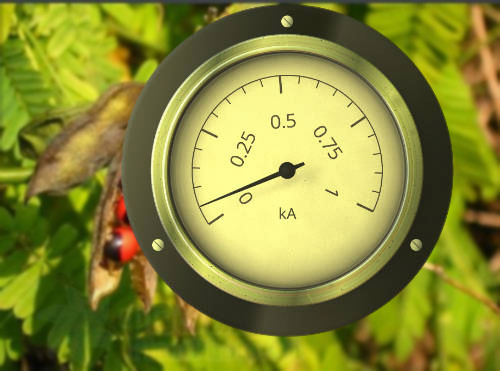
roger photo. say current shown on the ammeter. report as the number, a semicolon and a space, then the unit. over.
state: 0.05; kA
